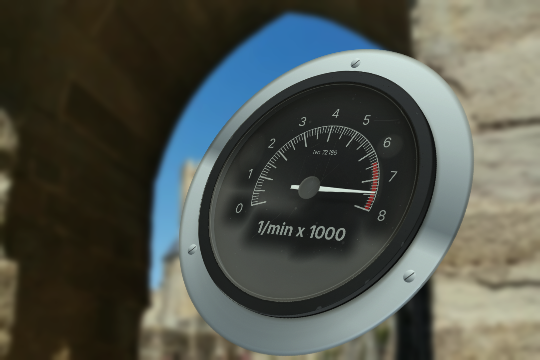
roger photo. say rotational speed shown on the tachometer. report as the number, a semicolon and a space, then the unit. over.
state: 7500; rpm
